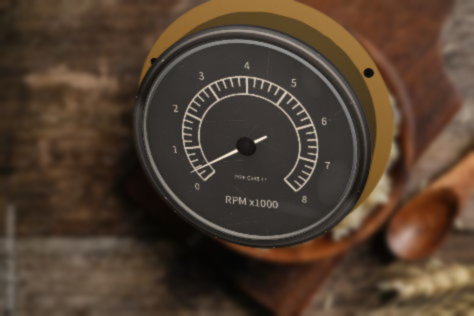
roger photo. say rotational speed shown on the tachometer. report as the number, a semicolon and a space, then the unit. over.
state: 400; rpm
